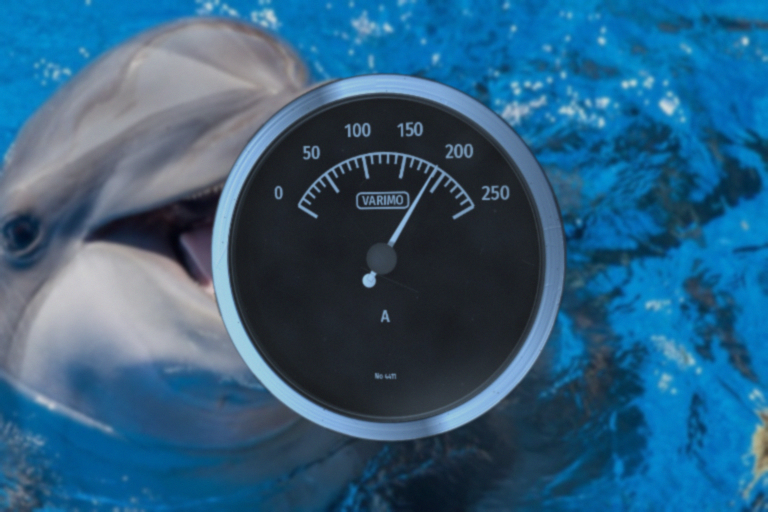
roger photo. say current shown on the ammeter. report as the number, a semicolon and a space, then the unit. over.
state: 190; A
